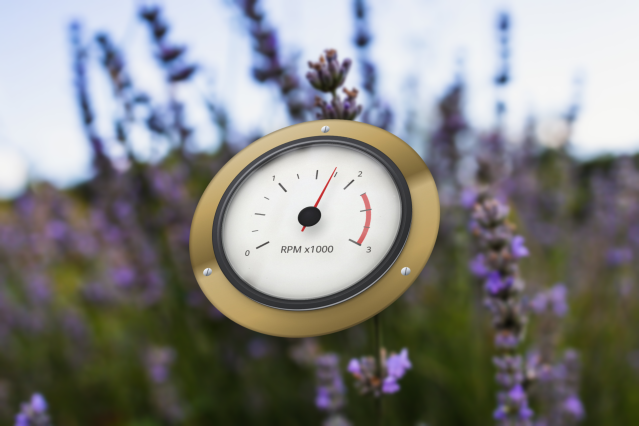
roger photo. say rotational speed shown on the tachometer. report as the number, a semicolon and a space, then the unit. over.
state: 1750; rpm
